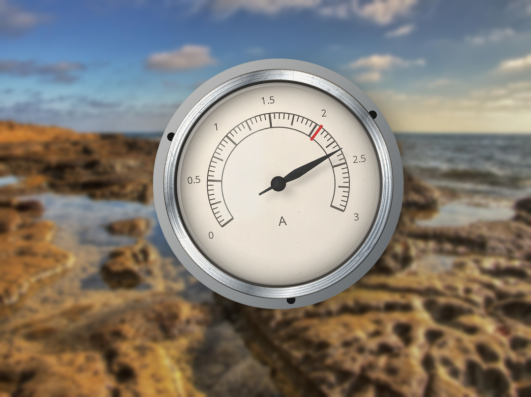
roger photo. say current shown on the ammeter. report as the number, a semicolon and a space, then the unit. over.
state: 2.35; A
